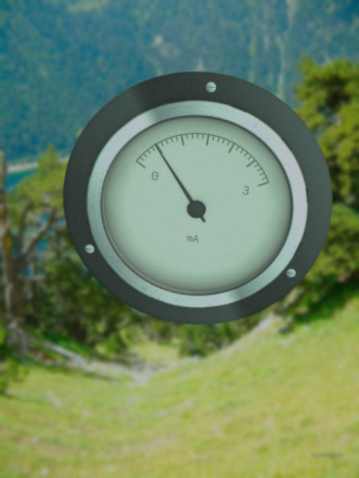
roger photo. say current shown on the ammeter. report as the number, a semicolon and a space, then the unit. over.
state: 0.5; mA
